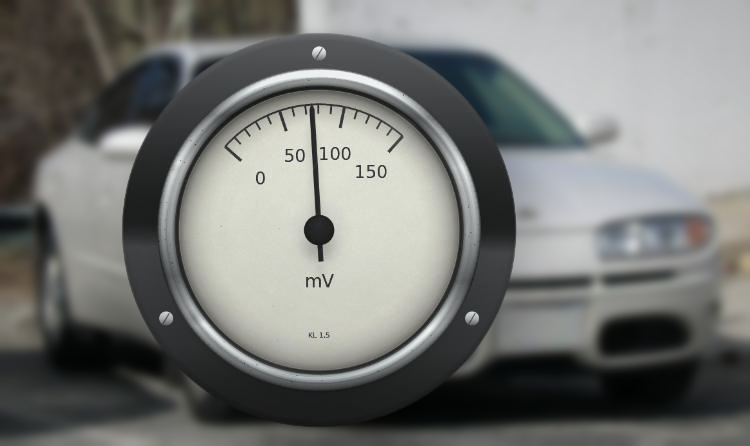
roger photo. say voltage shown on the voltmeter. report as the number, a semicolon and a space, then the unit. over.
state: 75; mV
